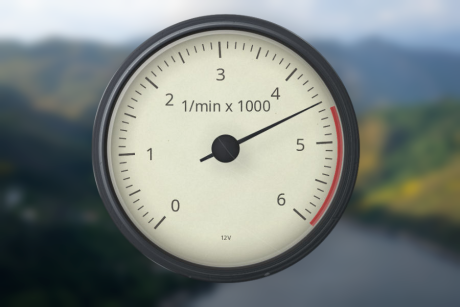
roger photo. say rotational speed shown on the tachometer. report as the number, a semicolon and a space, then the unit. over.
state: 4500; rpm
